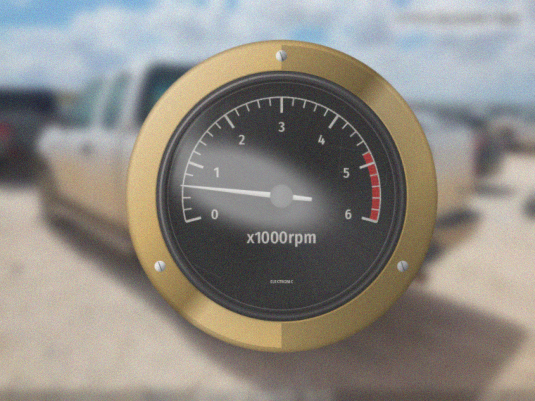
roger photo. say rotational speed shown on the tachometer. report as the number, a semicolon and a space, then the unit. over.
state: 600; rpm
